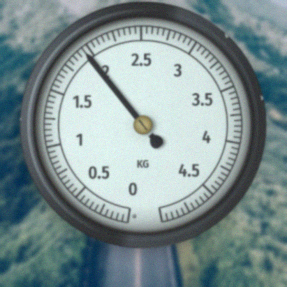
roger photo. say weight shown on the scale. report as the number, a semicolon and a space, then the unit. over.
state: 1.95; kg
